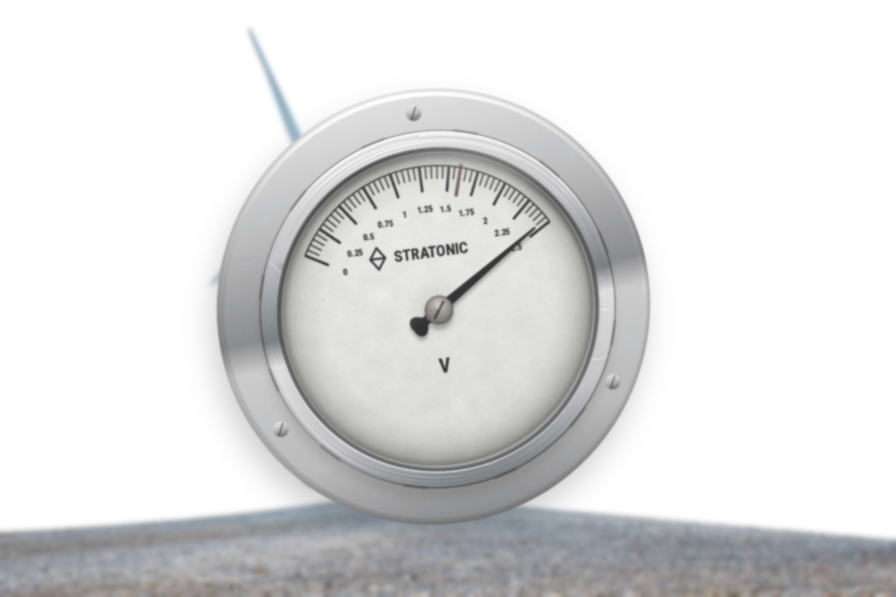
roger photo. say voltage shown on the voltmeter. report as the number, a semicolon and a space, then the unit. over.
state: 2.45; V
